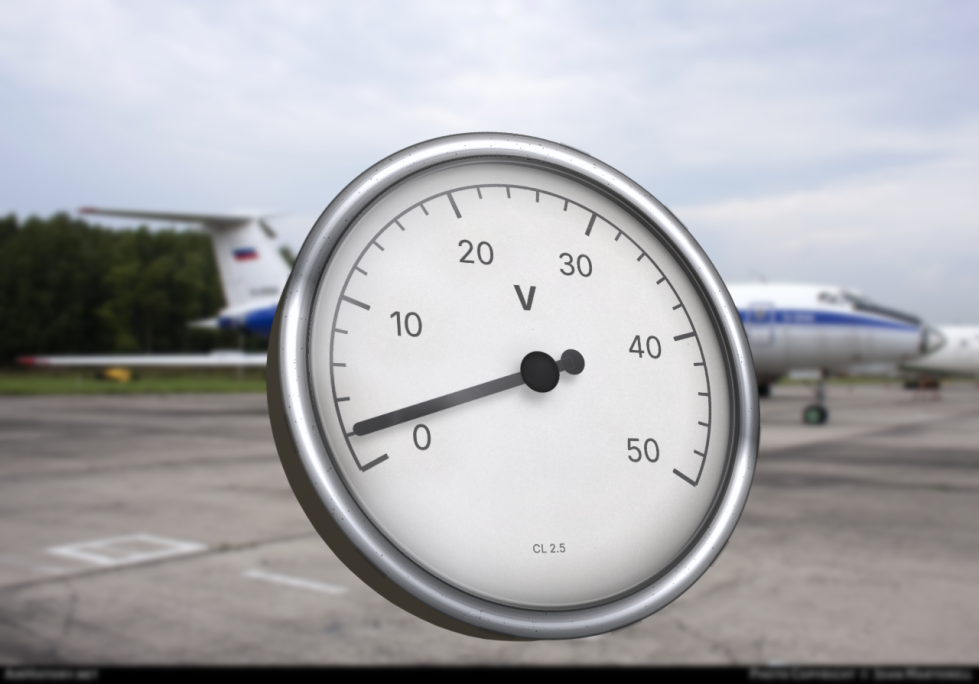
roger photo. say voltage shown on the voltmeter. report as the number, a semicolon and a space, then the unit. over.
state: 2; V
